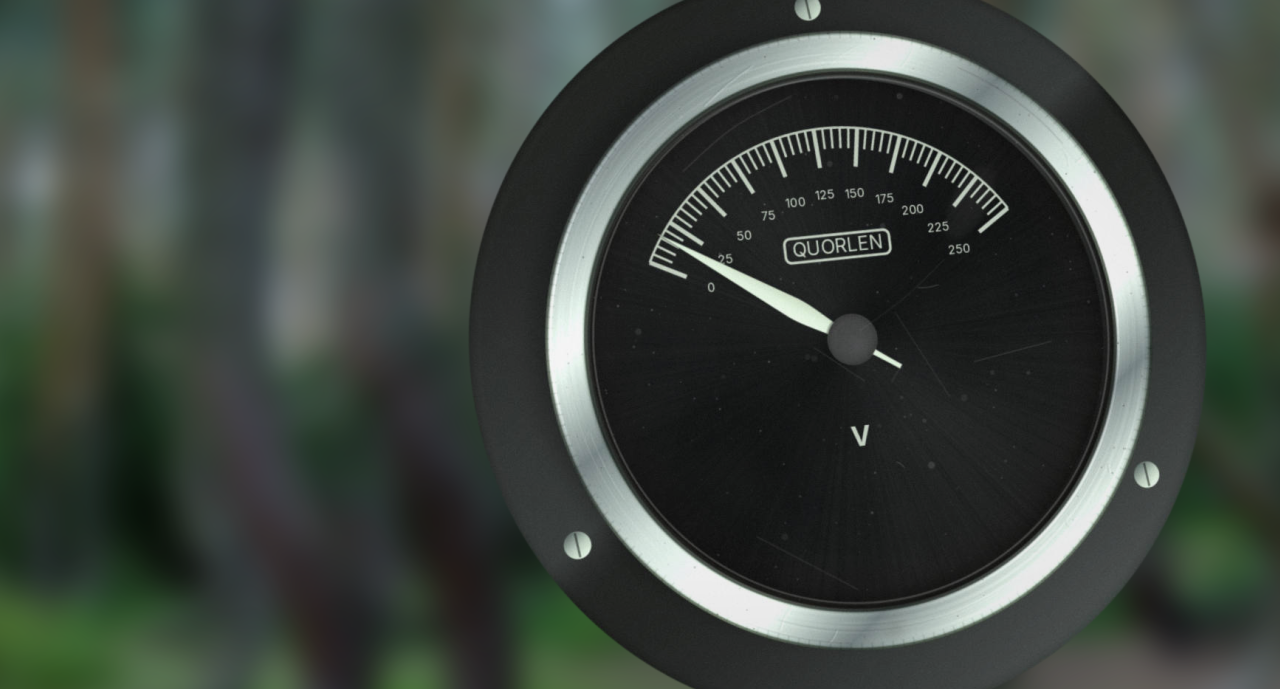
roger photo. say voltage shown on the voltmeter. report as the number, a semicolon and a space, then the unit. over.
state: 15; V
